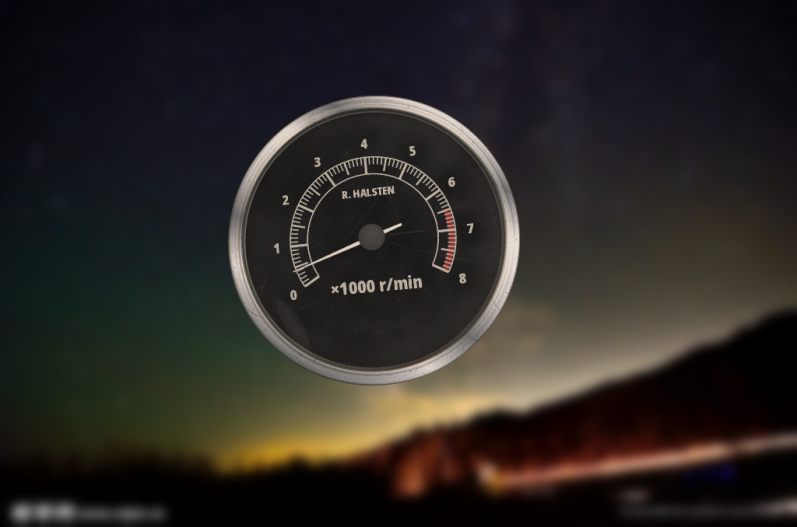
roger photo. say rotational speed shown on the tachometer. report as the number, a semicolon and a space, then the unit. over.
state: 400; rpm
